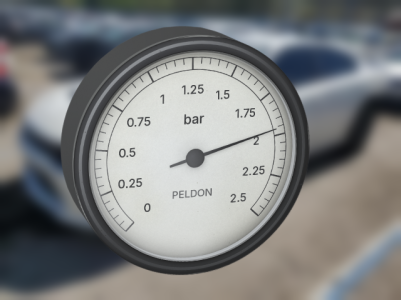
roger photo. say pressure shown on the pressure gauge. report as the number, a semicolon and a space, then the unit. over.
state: 1.95; bar
